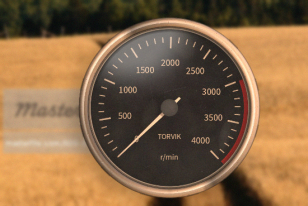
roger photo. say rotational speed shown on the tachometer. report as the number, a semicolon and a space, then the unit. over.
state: 0; rpm
